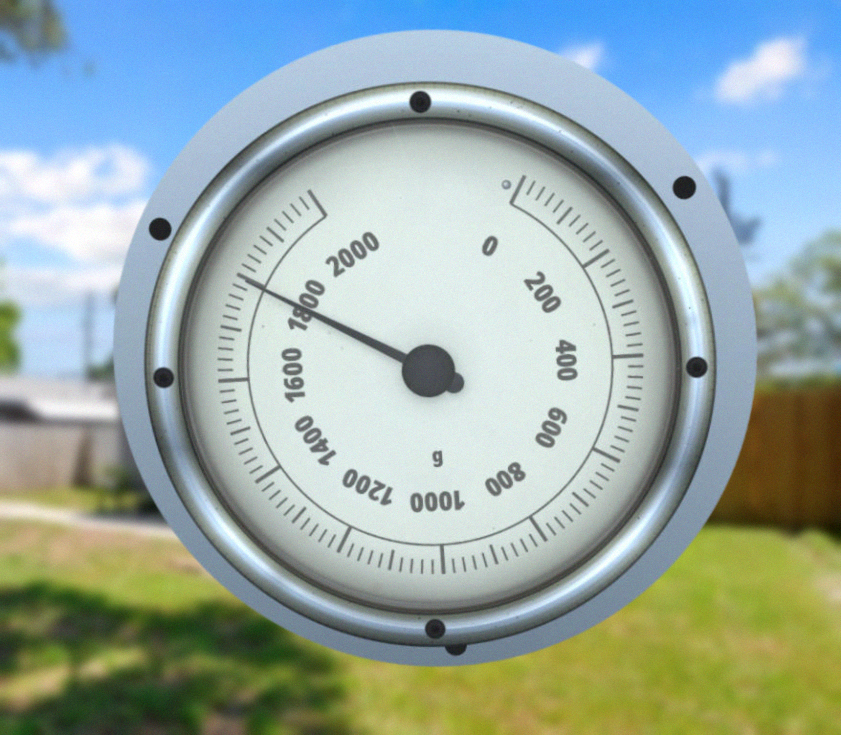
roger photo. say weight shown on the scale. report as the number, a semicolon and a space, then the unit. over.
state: 1800; g
